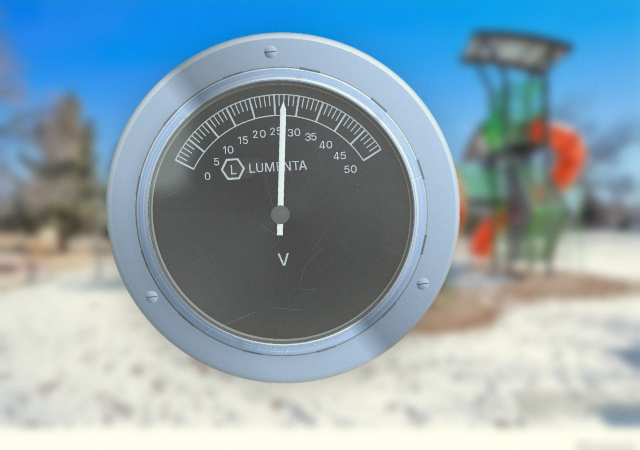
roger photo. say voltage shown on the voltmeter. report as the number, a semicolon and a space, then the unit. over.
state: 27; V
